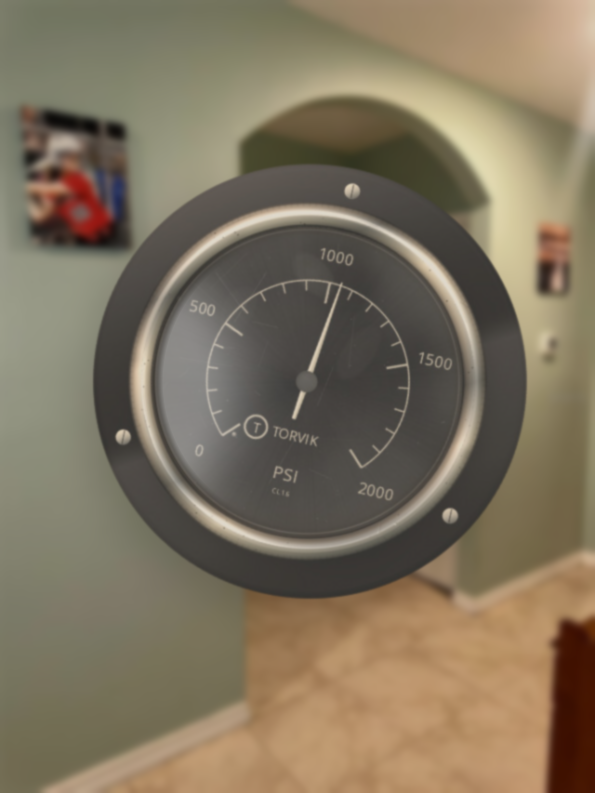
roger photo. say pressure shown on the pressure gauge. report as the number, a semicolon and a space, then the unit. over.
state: 1050; psi
